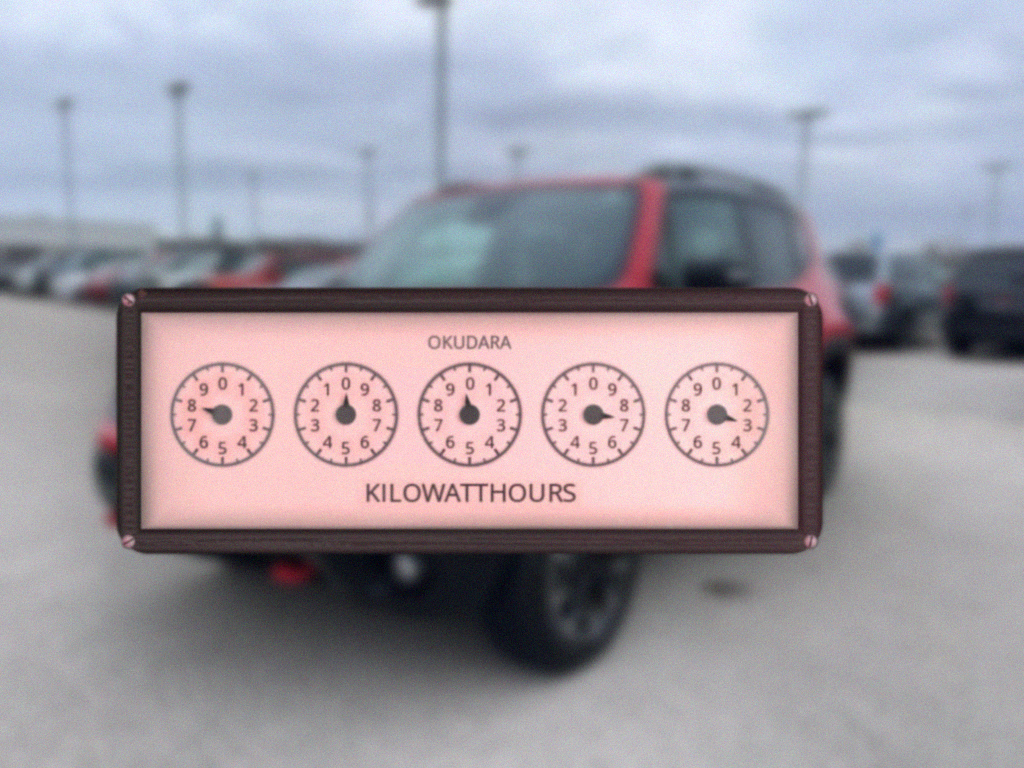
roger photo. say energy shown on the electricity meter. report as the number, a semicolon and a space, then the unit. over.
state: 79973; kWh
